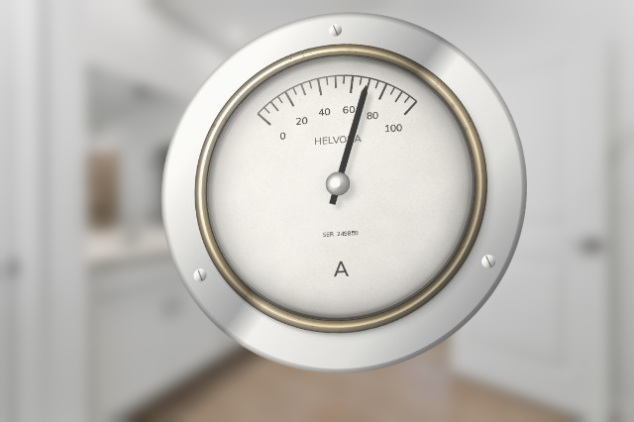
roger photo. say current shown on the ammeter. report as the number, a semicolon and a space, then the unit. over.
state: 70; A
